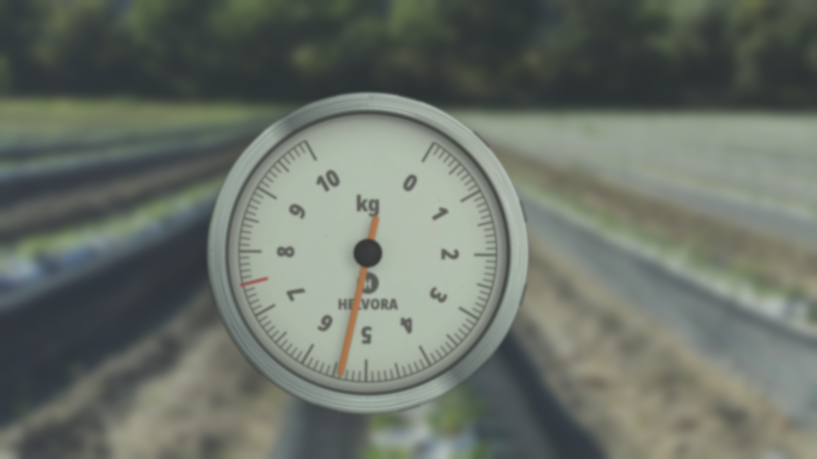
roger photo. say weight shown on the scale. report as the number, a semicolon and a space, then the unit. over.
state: 5.4; kg
